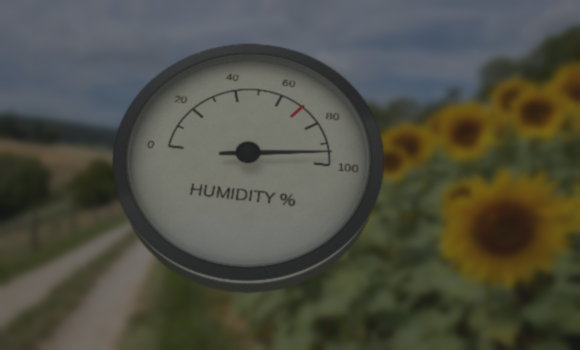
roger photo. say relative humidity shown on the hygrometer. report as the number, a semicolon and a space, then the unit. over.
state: 95; %
